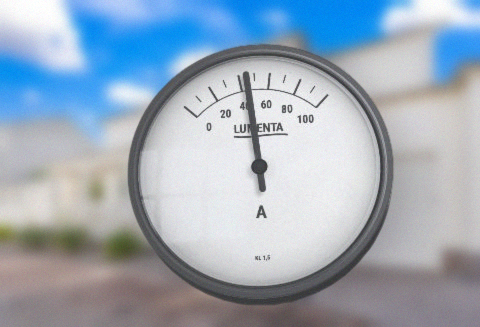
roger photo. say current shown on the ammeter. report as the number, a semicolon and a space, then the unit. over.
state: 45; A
